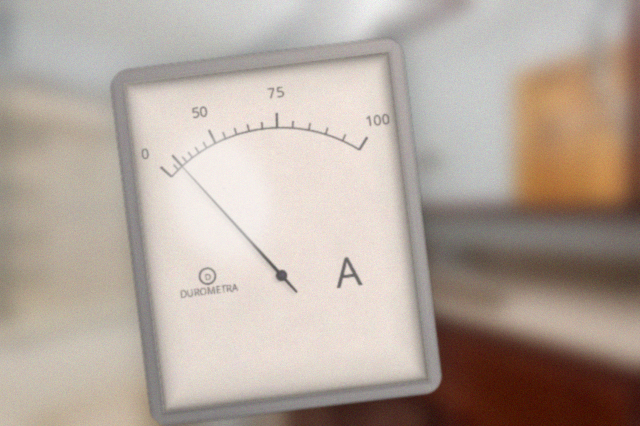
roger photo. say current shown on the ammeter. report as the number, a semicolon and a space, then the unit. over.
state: 25; A
